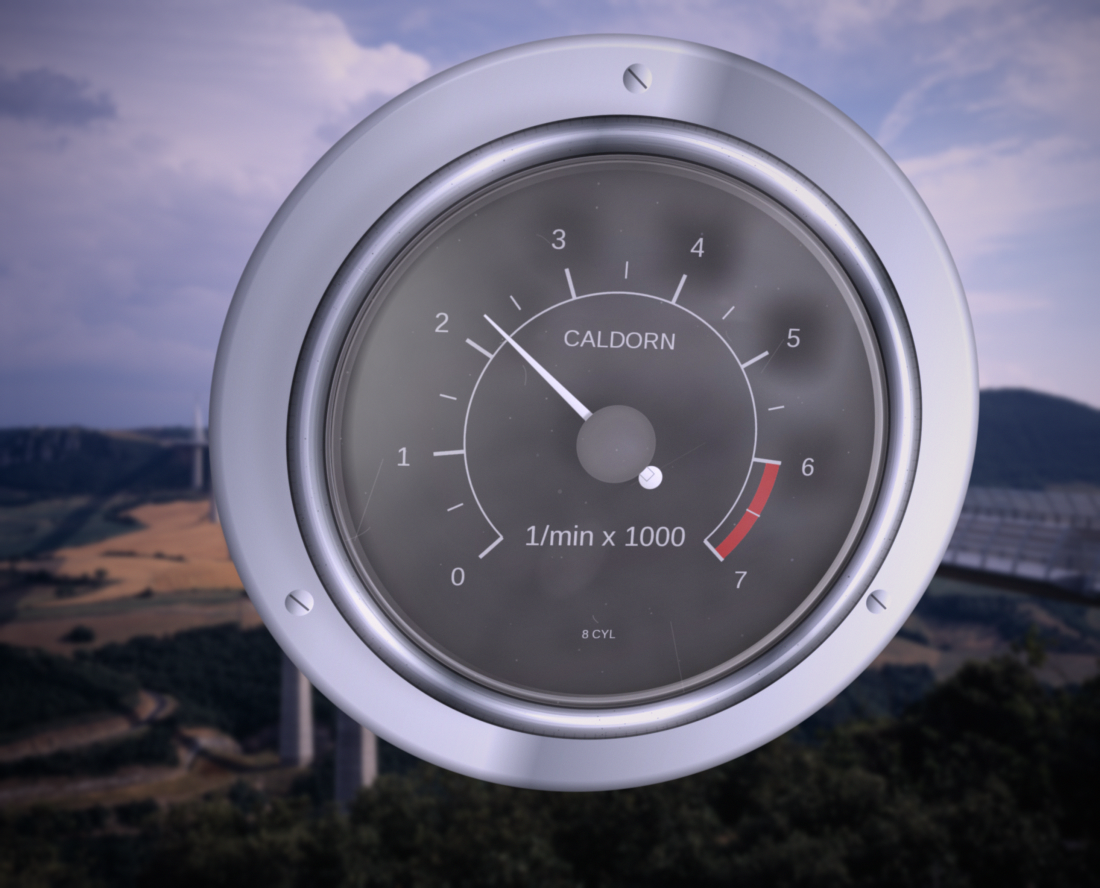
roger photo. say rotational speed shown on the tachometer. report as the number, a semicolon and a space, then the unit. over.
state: 2250; rpm
